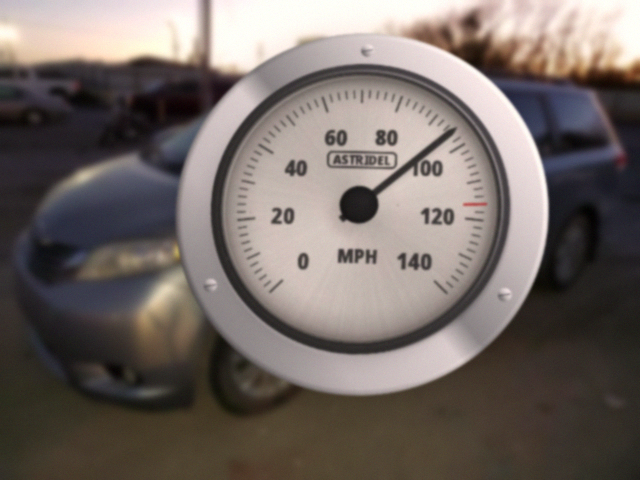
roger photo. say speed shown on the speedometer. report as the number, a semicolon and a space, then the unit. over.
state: 96; mph
